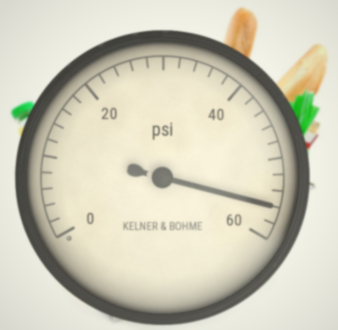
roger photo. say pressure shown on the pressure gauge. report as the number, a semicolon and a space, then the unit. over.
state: 56; psi
